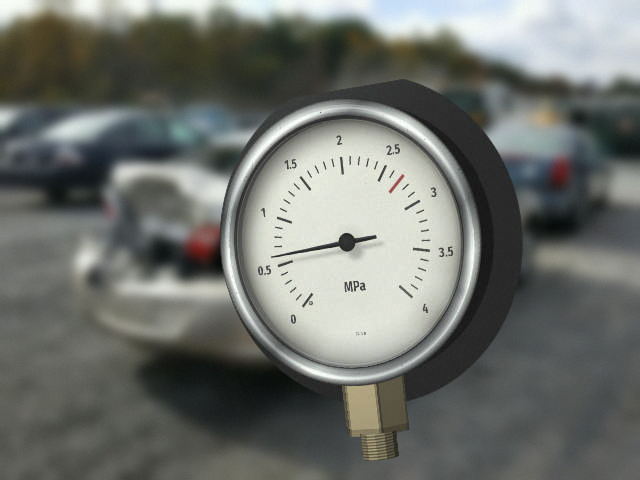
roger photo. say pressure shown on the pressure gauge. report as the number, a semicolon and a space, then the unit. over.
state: 0.6; MPa
